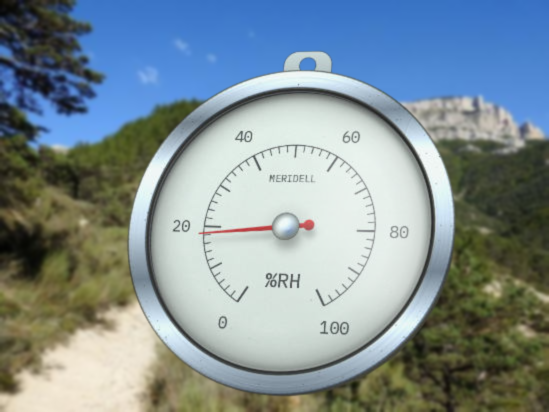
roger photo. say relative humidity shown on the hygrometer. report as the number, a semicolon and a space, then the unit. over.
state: 18; %
